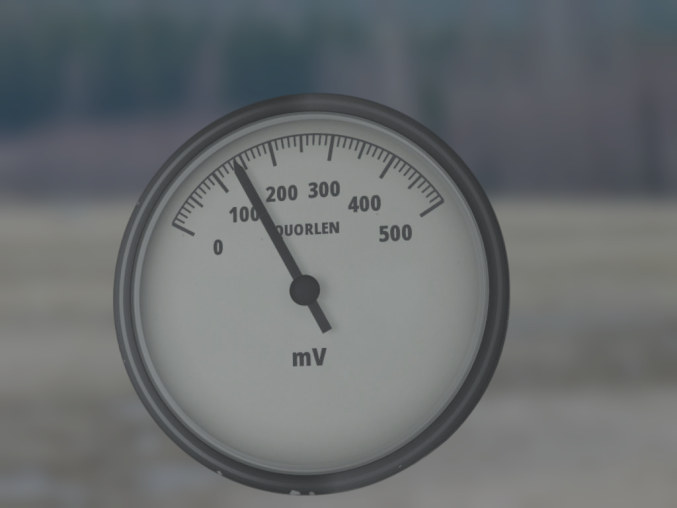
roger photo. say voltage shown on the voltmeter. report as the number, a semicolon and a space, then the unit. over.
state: 140; mV
